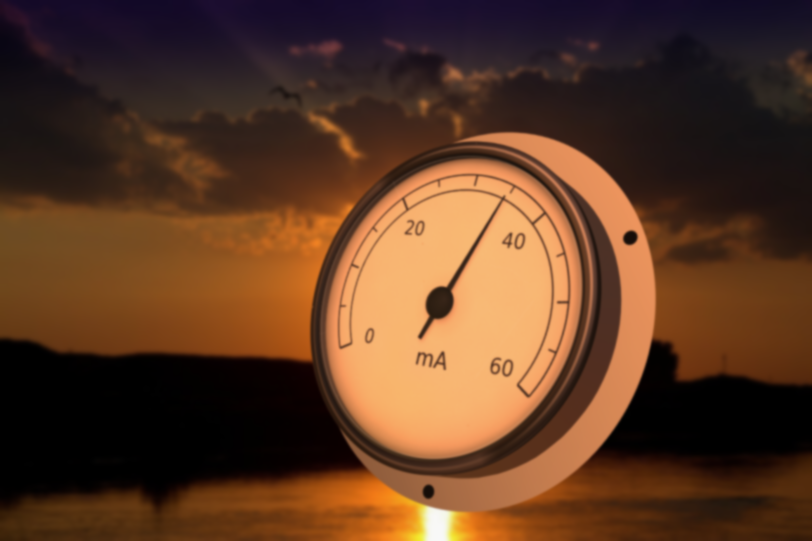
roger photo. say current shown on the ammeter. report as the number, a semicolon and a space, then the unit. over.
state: 35; mA
